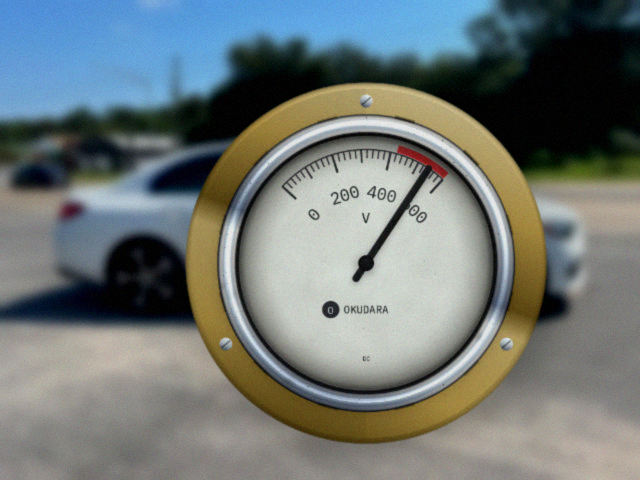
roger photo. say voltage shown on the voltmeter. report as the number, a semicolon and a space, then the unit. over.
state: 540; V
